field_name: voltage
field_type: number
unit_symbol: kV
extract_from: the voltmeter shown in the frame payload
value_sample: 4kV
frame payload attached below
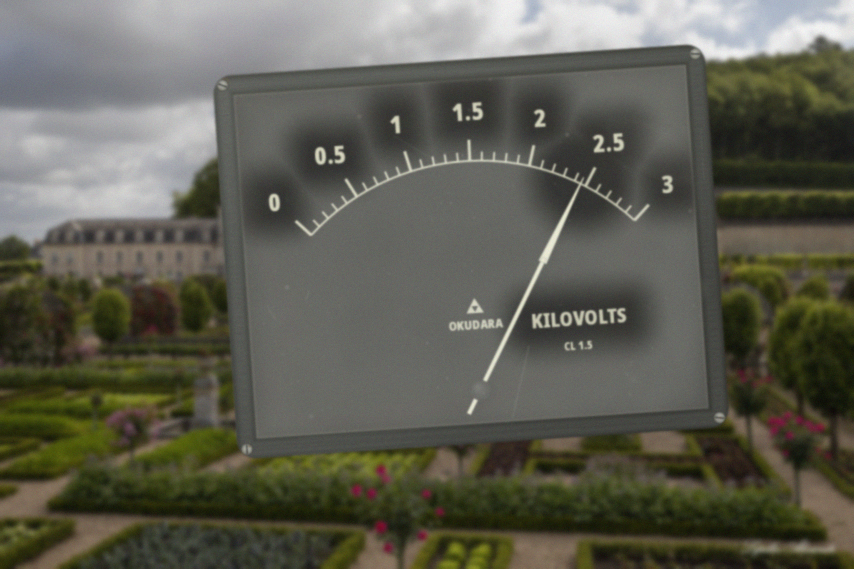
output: 2.45kV
